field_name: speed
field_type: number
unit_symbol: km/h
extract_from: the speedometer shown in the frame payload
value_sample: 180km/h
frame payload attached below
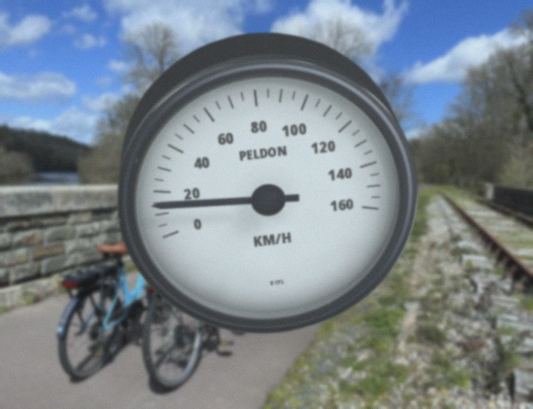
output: 15km/h
